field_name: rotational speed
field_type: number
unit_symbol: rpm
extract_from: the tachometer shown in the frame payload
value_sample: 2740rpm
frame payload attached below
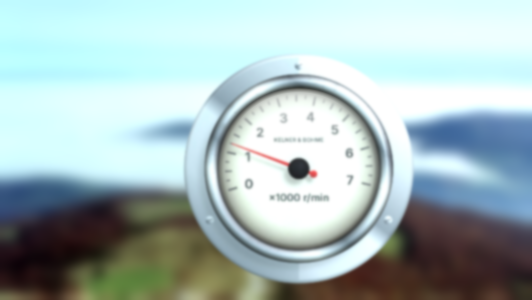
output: 1250rpm
